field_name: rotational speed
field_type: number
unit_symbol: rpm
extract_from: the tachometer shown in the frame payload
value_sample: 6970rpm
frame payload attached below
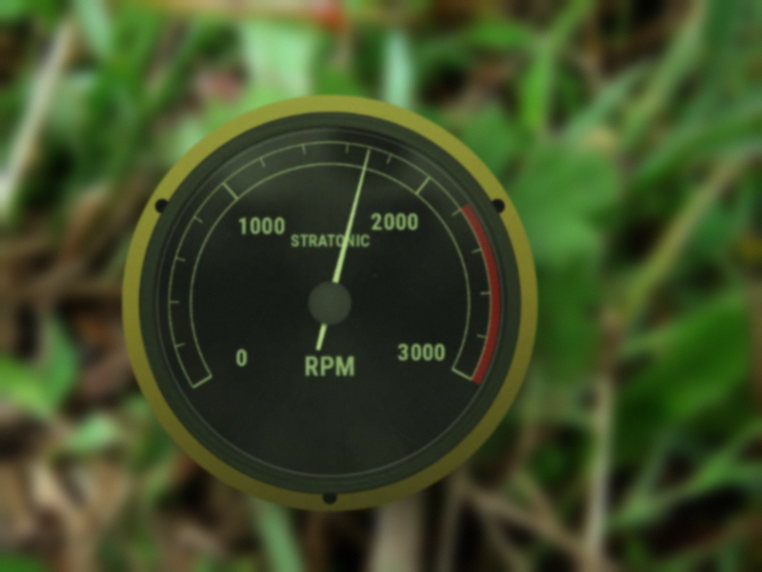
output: 1700rpm
